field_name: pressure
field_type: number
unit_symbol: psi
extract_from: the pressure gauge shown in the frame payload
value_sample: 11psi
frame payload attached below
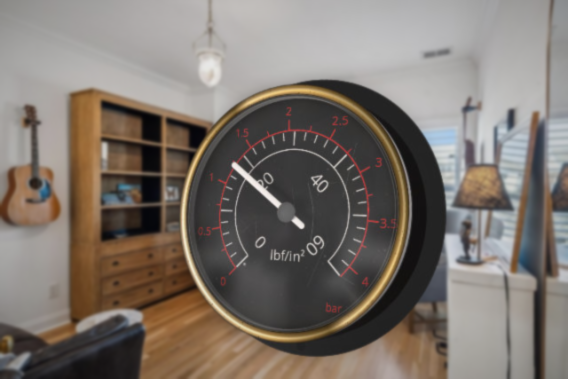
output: 18psi
